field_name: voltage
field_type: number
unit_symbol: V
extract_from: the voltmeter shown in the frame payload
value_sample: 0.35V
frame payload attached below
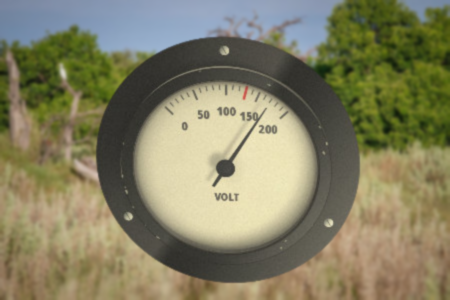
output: 170V
